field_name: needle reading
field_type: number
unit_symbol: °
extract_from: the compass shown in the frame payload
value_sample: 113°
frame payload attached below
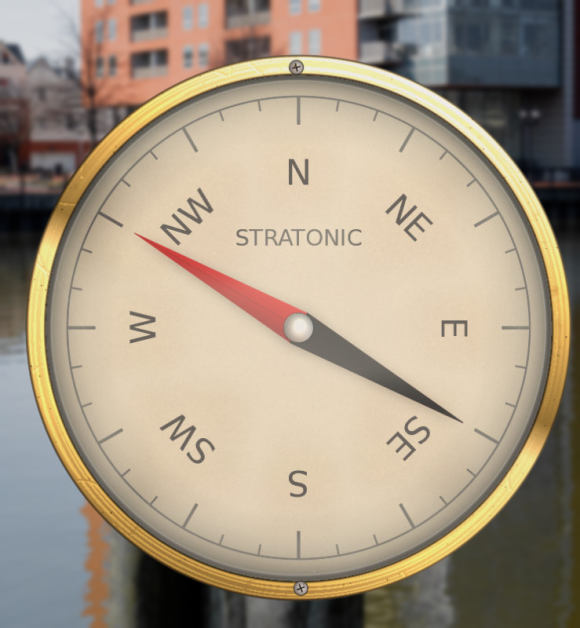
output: 300°
